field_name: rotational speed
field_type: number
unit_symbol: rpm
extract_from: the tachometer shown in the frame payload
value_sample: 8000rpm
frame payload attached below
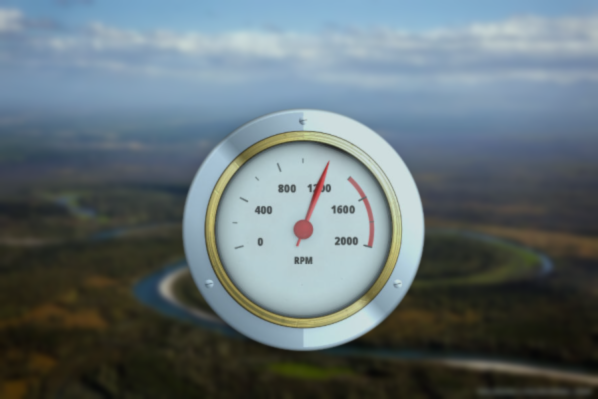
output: 1200rpm
